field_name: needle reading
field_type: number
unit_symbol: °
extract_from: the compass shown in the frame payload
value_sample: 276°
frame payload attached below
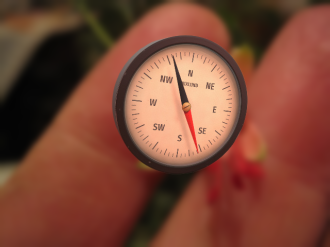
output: 155°
